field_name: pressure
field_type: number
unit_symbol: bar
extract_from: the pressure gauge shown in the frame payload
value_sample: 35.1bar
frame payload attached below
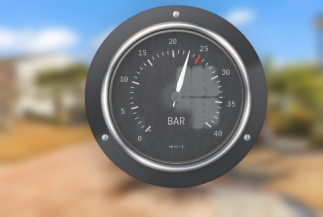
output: 23bar
